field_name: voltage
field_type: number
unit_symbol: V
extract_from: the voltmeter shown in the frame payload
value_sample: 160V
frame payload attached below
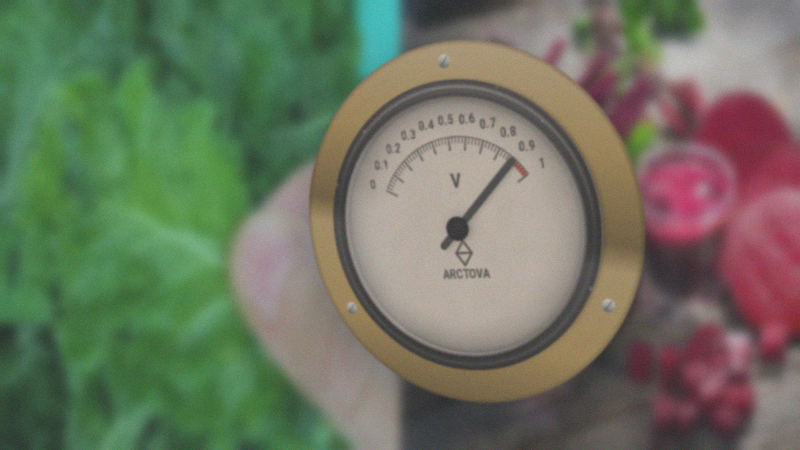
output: 0.9V
